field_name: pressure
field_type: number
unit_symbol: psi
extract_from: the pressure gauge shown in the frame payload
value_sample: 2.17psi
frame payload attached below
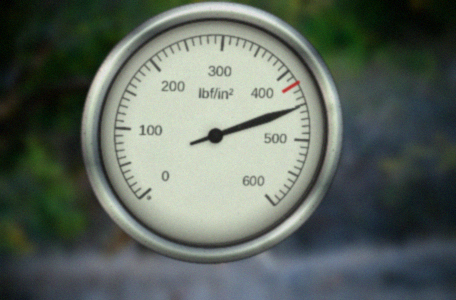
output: 450psi
